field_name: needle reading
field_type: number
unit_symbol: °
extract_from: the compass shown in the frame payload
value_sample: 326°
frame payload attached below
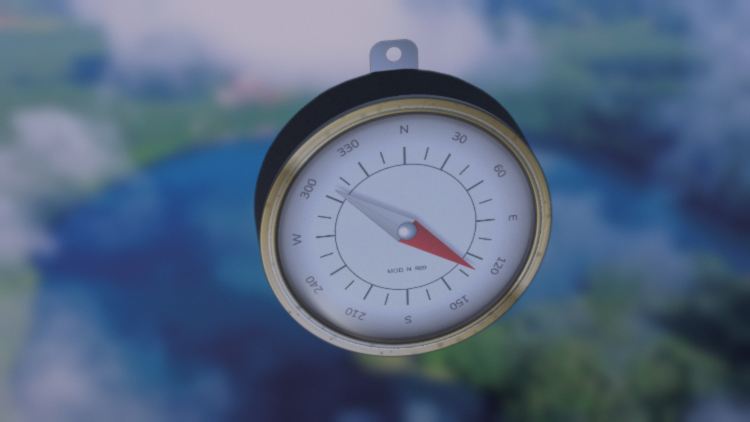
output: 127.5°
